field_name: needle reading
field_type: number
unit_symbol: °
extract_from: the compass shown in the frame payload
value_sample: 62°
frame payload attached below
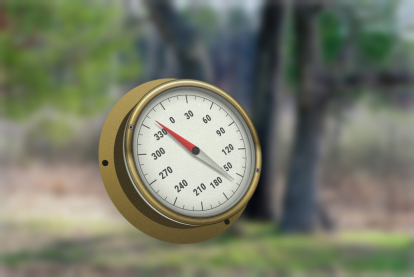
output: 340°
